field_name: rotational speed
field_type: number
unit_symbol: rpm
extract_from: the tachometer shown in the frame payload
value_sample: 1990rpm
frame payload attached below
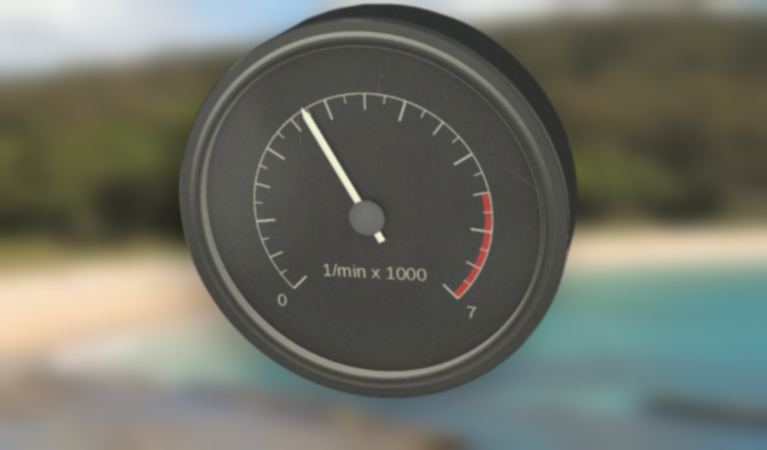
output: 2750rpm
